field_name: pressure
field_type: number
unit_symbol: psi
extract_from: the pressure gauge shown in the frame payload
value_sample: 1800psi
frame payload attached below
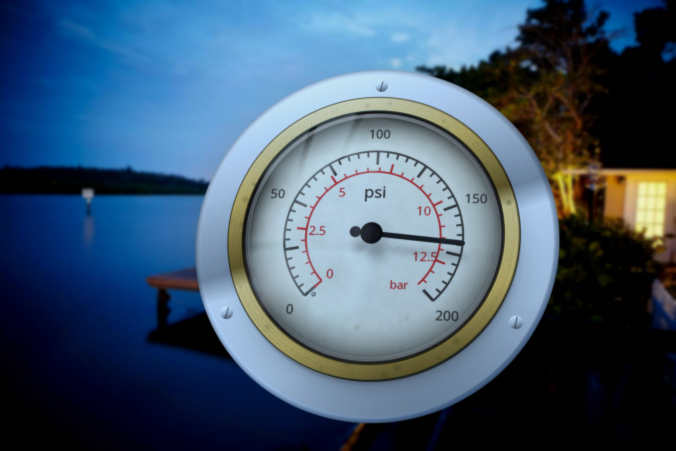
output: 170psi
